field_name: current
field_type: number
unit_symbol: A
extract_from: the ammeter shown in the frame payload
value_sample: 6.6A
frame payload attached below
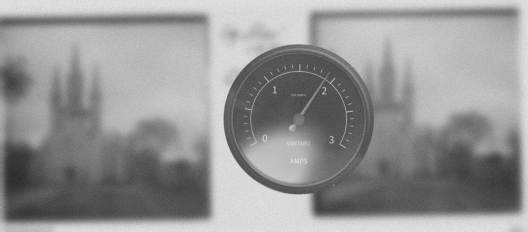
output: 1.9A
